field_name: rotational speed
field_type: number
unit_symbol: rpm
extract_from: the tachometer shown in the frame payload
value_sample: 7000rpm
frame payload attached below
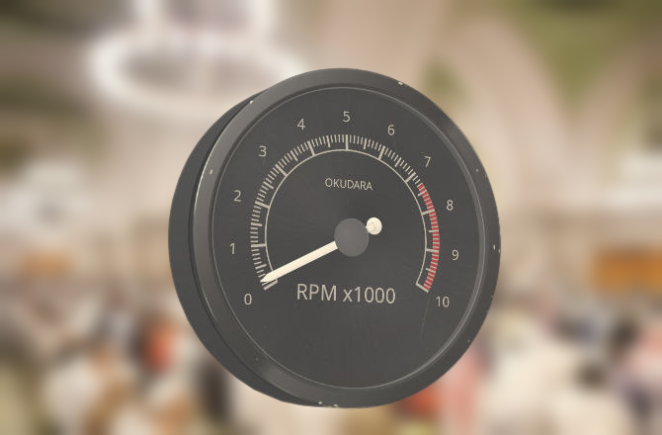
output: 200rpm
